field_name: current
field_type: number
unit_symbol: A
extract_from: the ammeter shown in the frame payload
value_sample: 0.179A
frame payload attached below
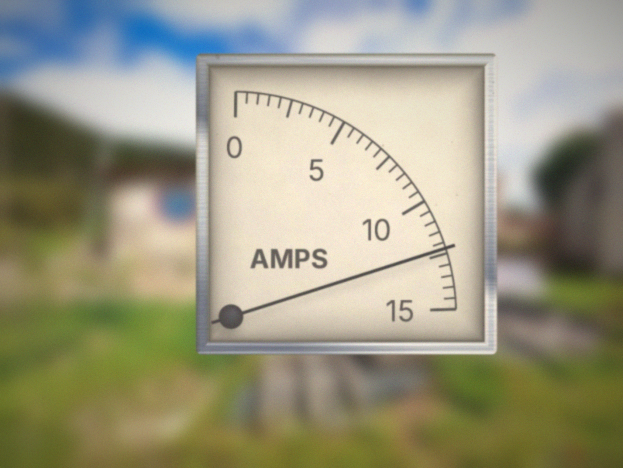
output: 12.25A
